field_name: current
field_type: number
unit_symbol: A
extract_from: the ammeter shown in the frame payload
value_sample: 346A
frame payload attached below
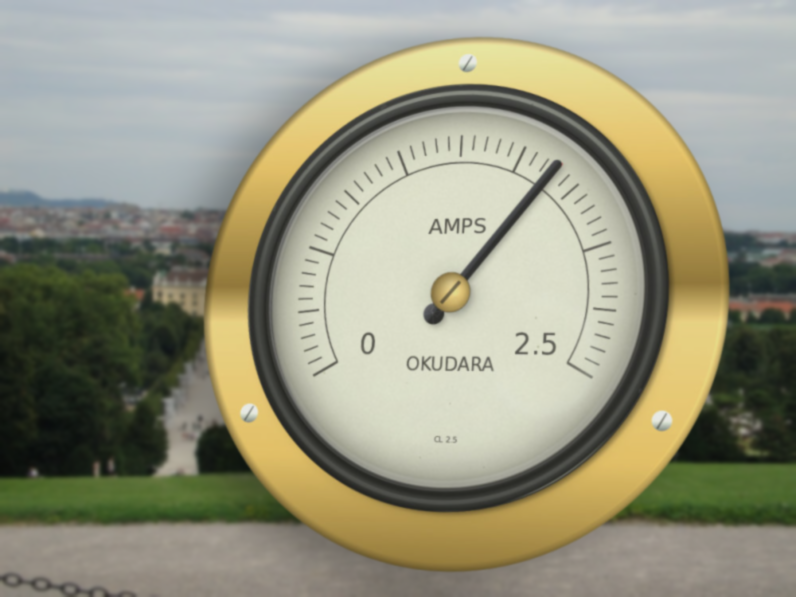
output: 1.65A
